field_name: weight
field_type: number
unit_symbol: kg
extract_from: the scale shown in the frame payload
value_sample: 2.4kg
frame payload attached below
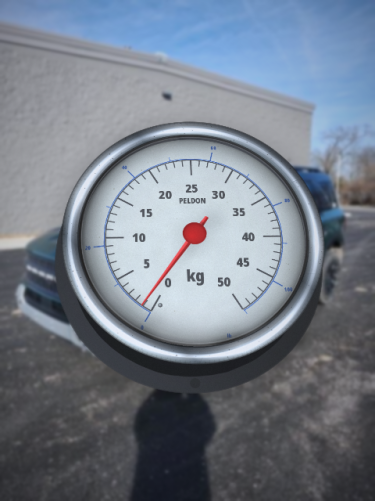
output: 1kg
